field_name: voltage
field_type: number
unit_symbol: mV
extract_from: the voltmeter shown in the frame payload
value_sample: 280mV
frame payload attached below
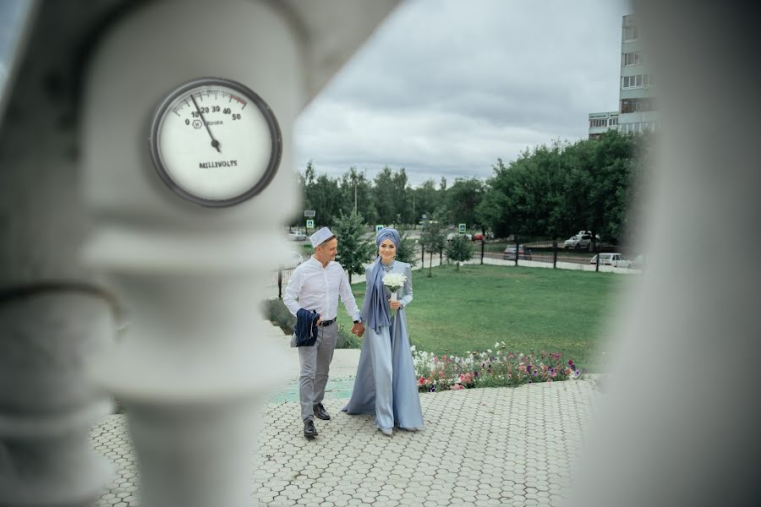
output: 15mV
